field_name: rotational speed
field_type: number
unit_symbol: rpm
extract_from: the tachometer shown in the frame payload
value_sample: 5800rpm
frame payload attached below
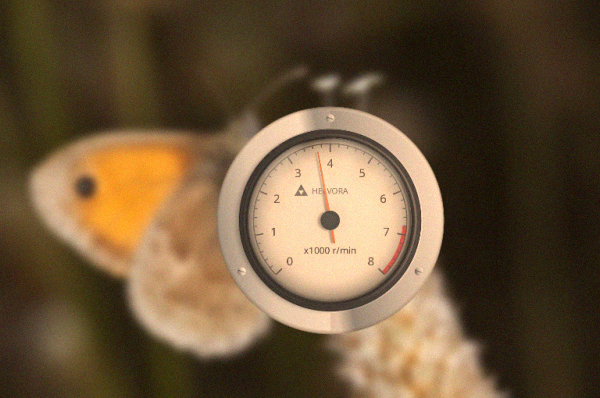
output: 3700rpm
